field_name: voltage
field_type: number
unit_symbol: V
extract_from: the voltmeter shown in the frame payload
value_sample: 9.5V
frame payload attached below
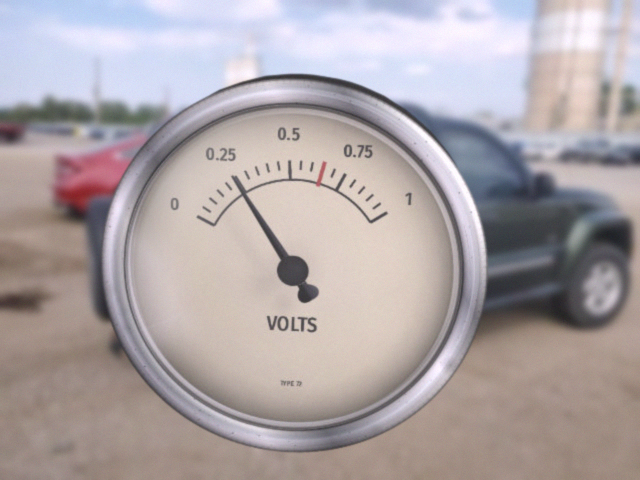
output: 0.25V
